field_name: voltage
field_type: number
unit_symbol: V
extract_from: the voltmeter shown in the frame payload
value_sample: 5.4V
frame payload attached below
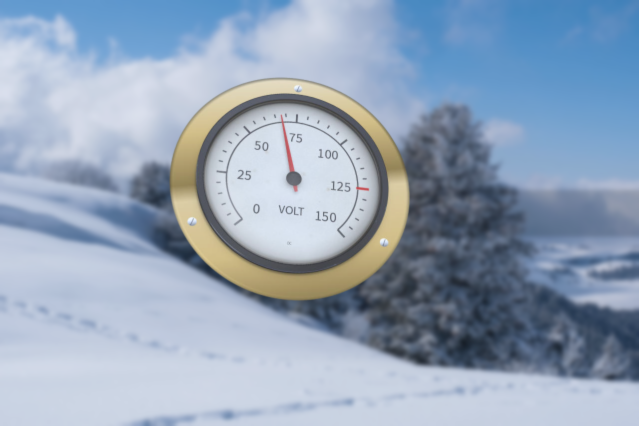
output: 67.5V
